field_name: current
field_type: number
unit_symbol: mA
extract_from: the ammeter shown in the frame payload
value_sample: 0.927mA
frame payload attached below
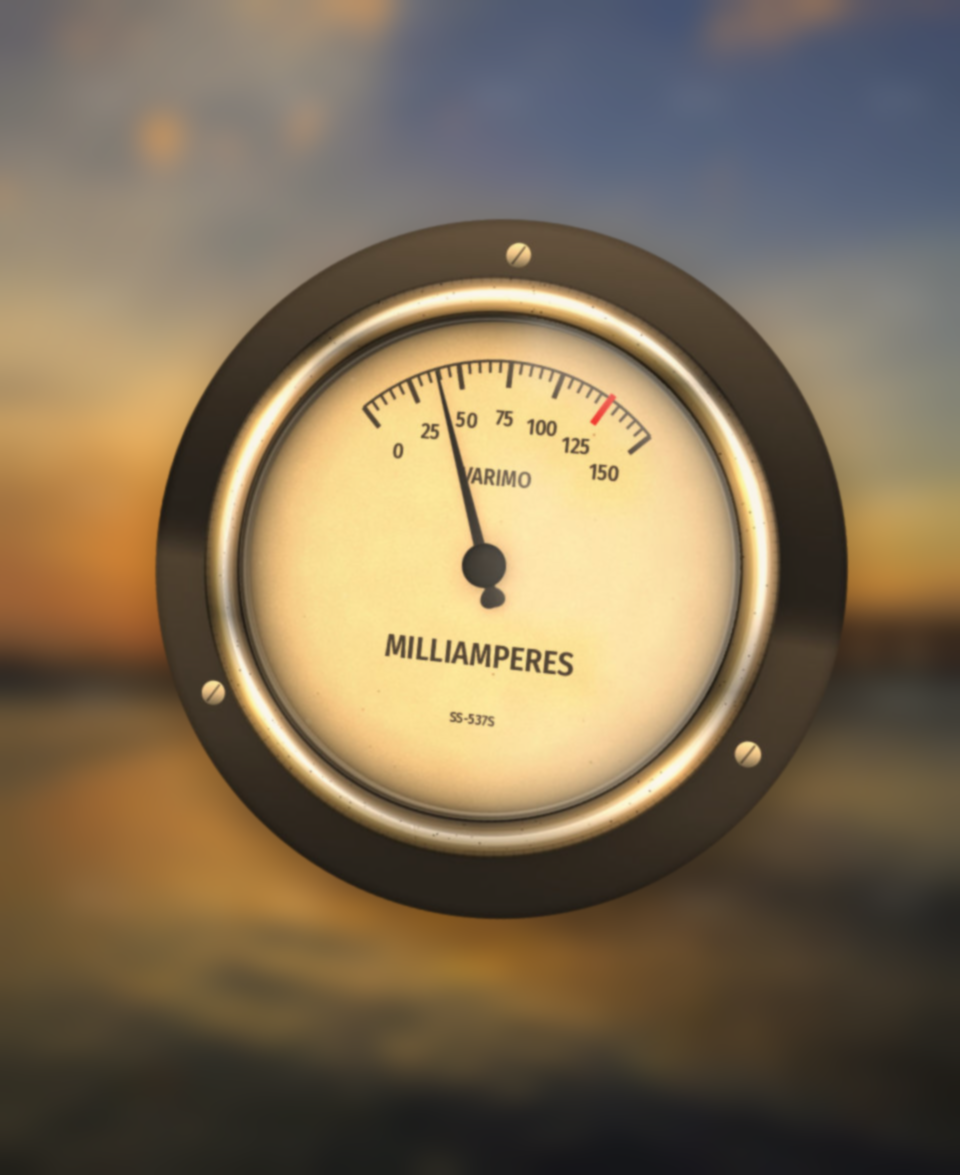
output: 40mA
